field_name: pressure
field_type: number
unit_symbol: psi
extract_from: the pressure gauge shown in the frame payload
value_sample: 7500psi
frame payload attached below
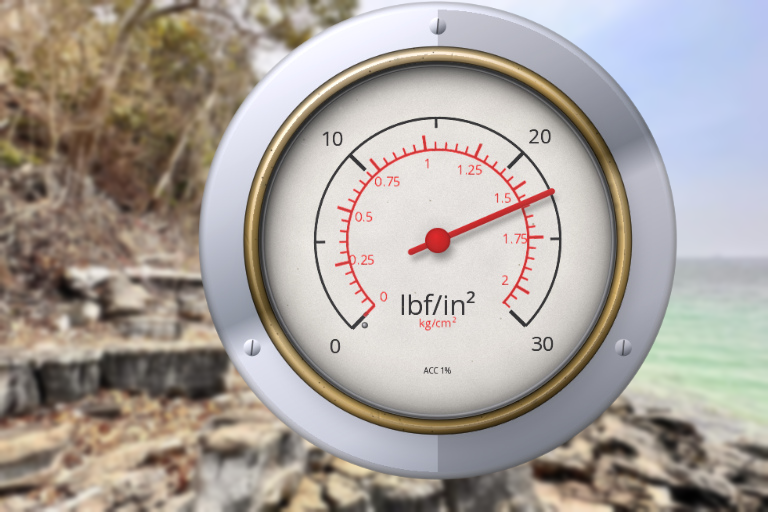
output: 22.5psi
